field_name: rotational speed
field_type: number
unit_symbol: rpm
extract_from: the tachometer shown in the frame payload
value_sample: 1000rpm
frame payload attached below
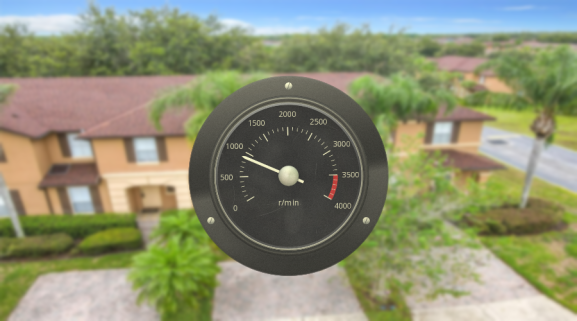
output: 900rpm
